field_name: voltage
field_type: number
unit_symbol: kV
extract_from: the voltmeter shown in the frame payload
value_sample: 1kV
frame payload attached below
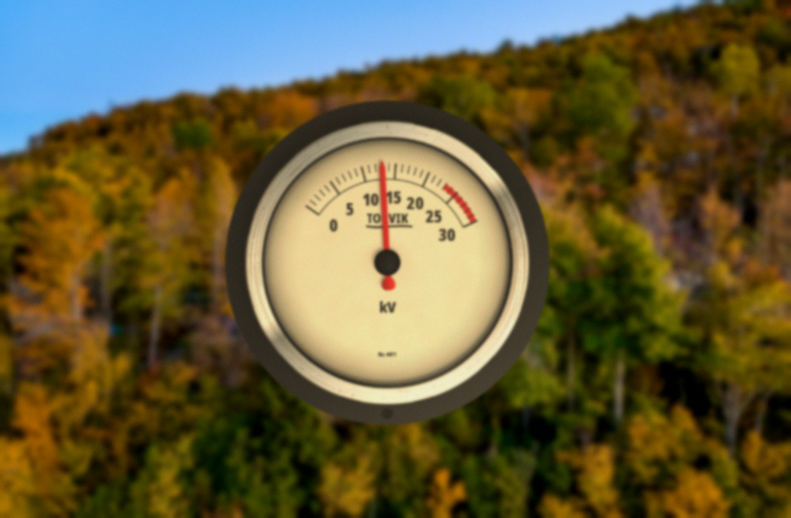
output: 13kV
